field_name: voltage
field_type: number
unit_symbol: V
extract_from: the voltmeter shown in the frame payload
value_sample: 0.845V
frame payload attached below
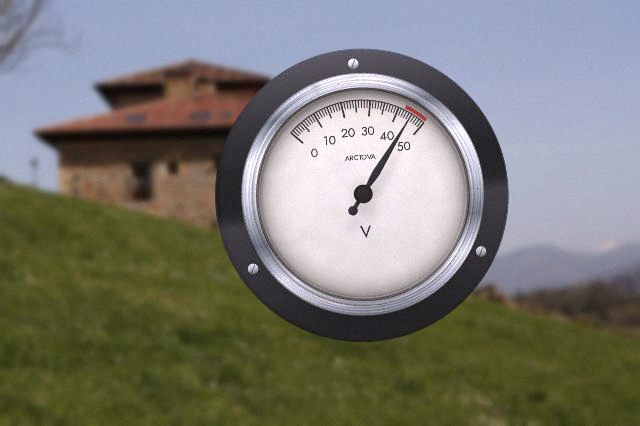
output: 45V
